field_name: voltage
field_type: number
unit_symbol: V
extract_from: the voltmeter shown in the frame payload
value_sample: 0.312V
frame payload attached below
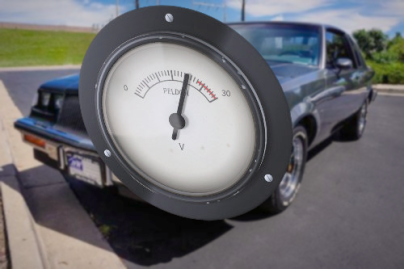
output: 20V
